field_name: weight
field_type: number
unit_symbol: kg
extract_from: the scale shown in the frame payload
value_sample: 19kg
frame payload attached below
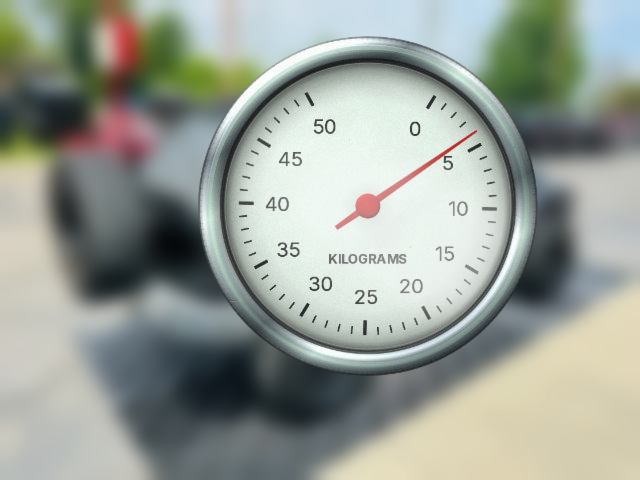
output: 4kg
